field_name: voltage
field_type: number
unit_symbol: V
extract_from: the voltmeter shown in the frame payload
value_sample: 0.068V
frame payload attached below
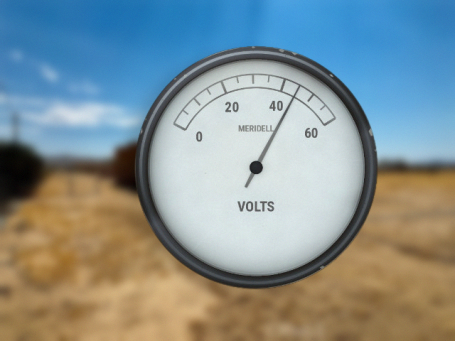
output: 45V
